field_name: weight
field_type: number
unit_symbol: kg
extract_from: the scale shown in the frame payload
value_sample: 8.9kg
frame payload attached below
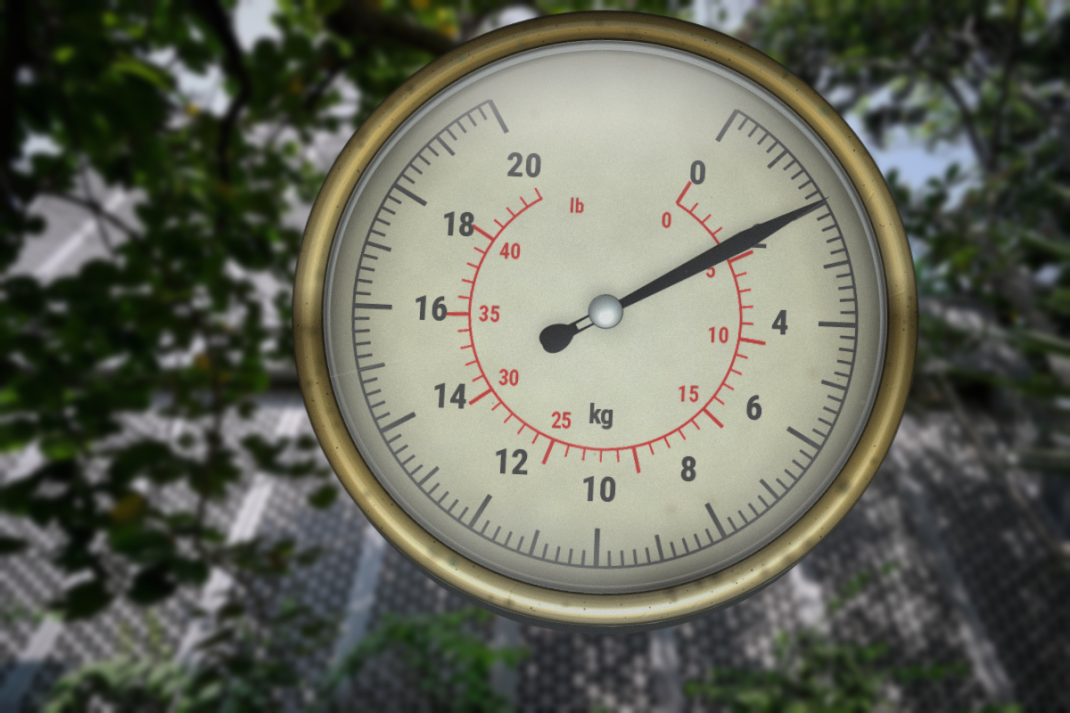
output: 2kg
